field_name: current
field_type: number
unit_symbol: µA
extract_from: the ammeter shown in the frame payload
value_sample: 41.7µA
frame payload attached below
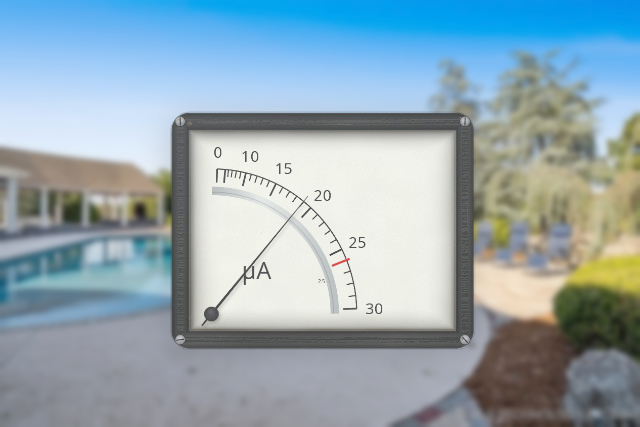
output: 19µA
